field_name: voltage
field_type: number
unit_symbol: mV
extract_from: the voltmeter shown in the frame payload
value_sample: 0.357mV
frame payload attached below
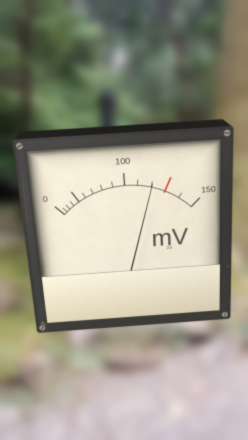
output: 120mV
